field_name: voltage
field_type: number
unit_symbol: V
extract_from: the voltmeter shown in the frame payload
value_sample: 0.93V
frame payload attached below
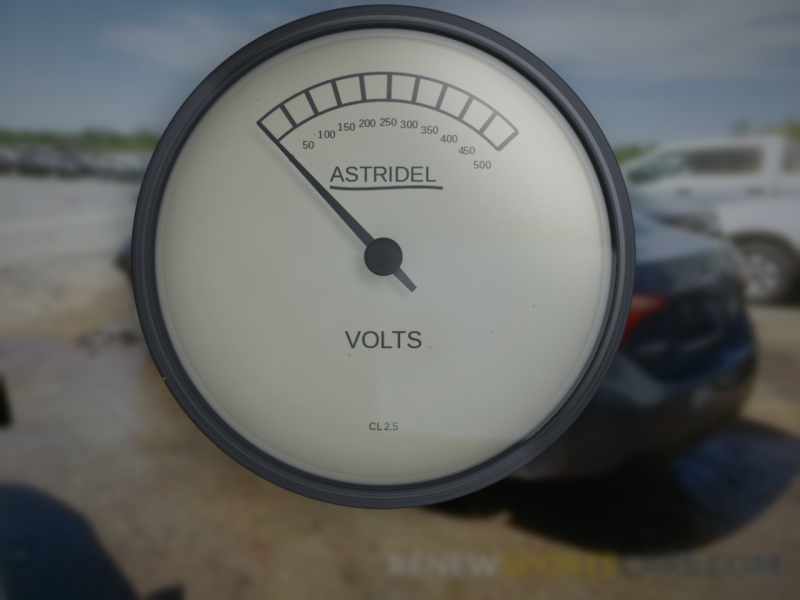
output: 0V
